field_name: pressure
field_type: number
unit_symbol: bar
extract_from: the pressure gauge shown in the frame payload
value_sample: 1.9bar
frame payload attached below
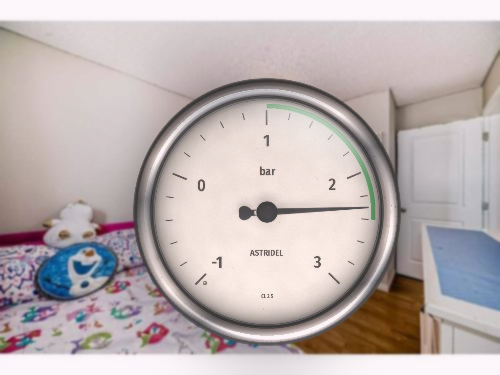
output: 2.3bar
